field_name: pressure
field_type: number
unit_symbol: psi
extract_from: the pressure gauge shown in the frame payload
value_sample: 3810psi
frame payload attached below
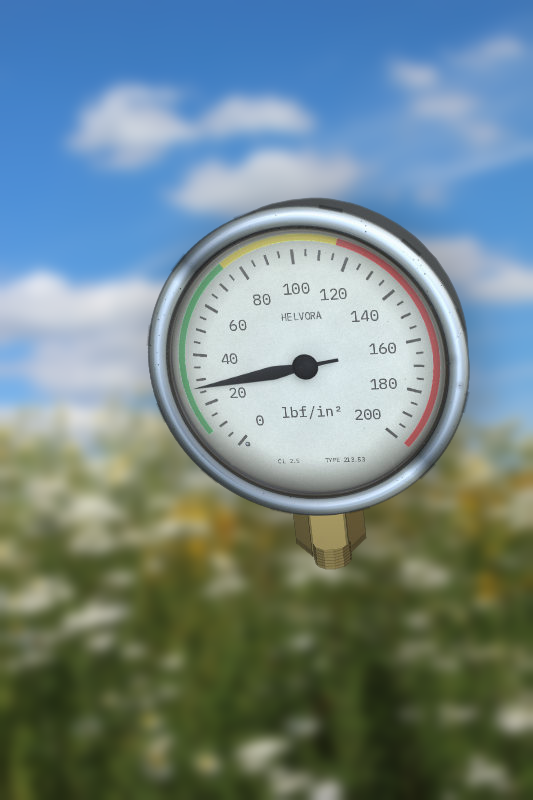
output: 27.5psi
